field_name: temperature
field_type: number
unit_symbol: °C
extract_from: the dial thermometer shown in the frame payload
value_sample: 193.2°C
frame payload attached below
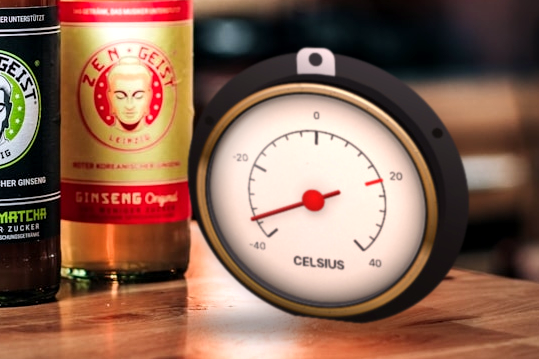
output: -34°C
